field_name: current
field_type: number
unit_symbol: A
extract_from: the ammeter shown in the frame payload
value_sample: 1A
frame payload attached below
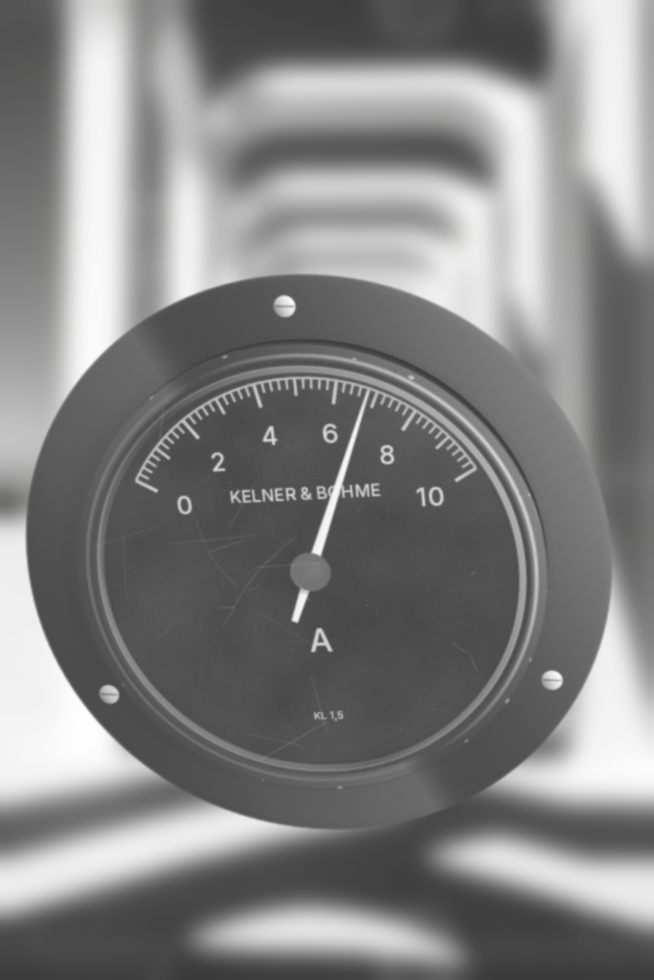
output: 6.8A
